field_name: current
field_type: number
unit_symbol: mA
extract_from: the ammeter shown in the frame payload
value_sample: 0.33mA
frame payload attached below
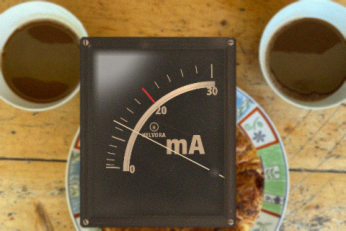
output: 13mA
